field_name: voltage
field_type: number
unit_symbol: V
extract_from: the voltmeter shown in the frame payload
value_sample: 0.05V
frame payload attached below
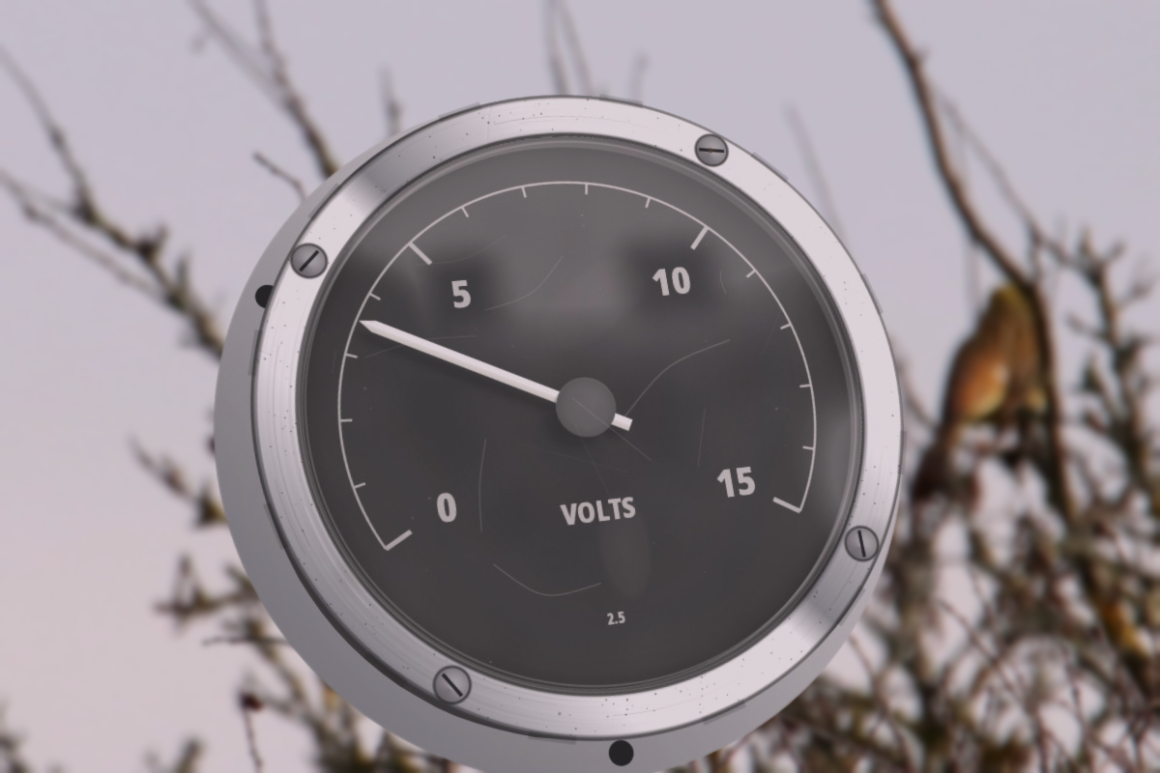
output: 3.5V
